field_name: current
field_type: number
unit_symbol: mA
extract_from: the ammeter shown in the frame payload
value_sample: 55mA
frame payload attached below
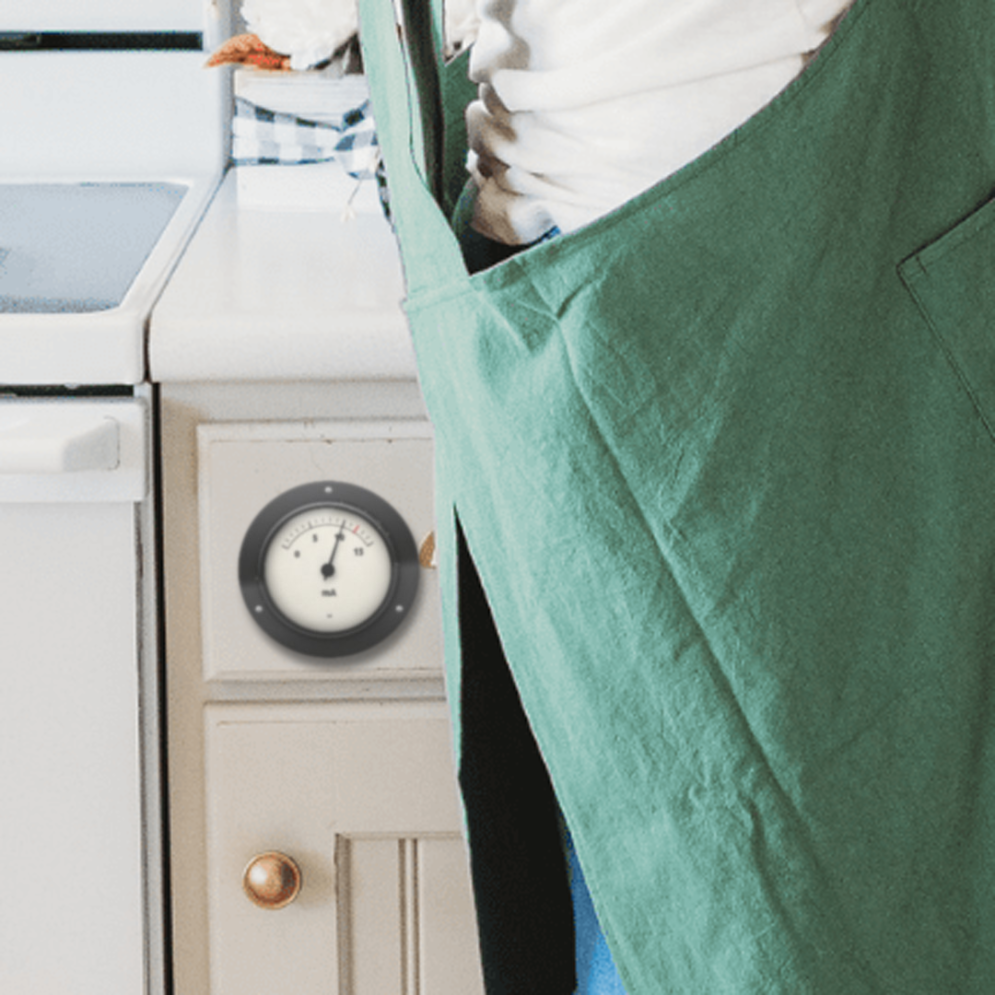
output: 10mA
